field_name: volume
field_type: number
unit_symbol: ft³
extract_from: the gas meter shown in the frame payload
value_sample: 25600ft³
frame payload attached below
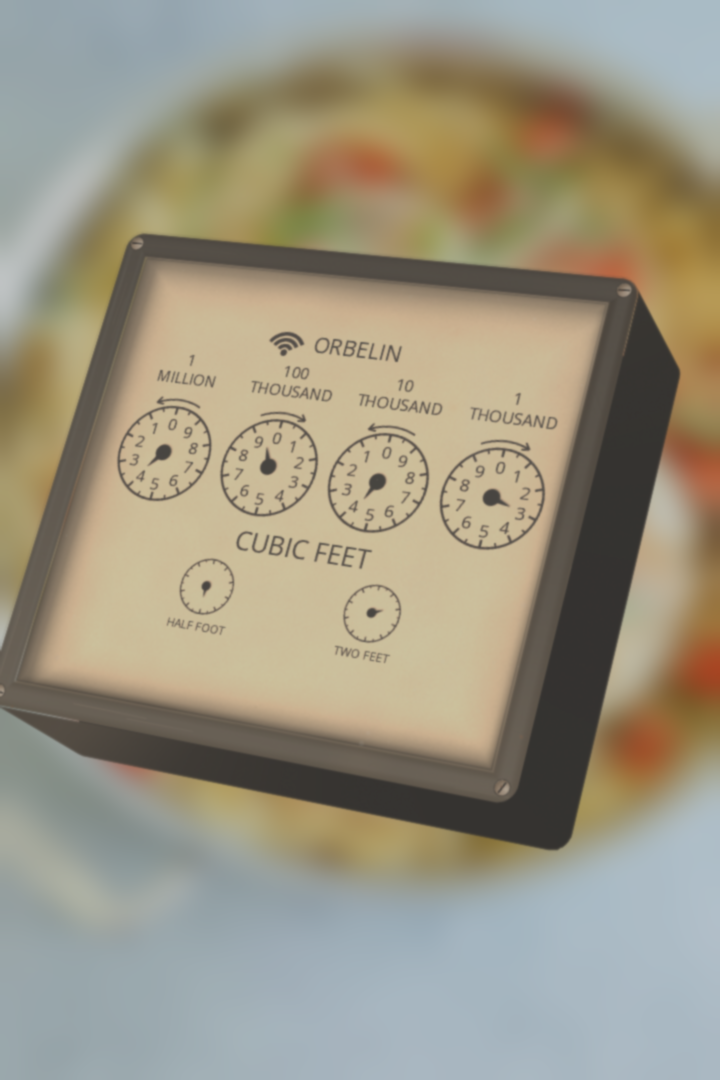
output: 394300ft³
